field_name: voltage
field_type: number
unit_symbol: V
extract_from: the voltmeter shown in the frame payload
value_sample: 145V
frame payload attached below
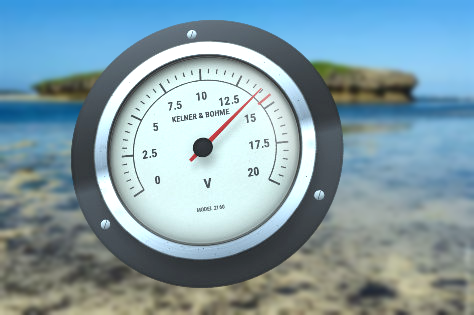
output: 14V
